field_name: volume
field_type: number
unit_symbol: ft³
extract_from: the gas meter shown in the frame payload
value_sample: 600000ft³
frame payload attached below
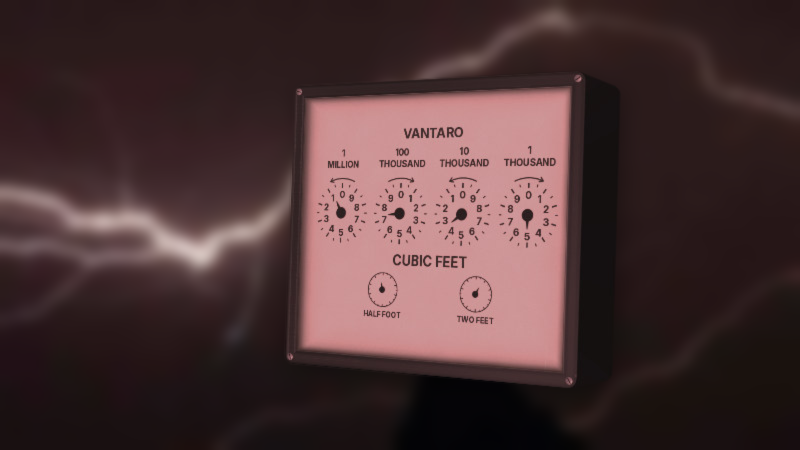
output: 73500ft³
